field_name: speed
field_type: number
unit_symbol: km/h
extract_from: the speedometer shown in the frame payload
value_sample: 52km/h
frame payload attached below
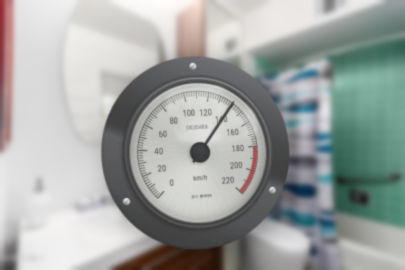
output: 140km/h
